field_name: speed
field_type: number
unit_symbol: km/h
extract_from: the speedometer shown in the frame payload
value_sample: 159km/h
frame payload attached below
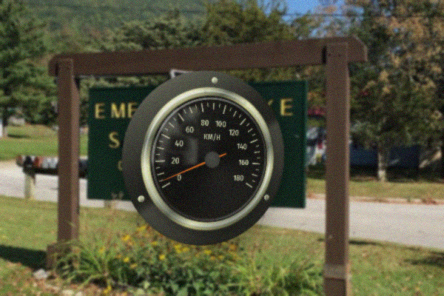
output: 5km/h
